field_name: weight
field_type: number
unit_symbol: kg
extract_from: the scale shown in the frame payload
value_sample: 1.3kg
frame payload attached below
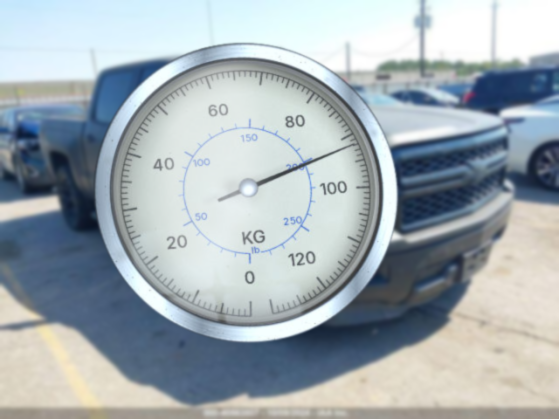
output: 92kg
